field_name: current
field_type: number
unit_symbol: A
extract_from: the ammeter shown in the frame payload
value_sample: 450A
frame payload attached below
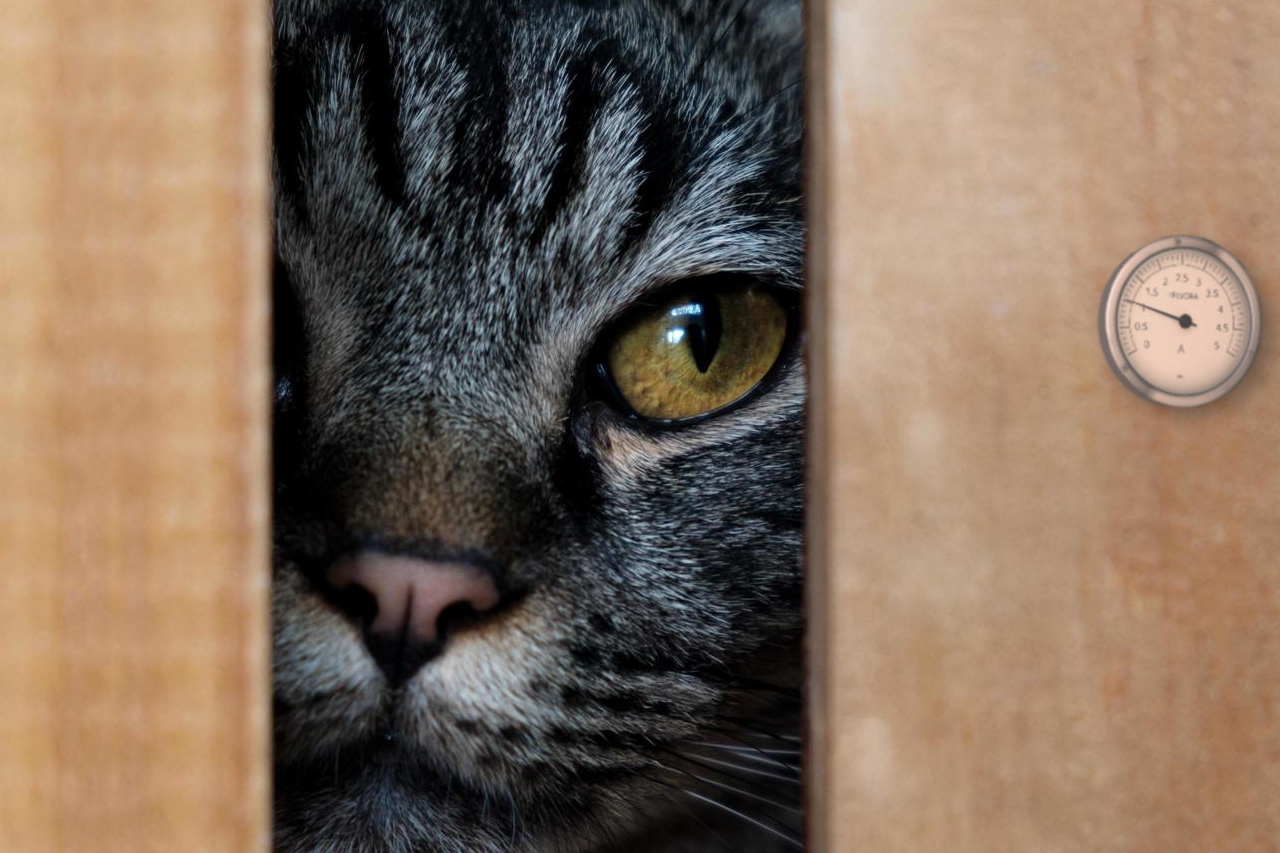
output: 1A
